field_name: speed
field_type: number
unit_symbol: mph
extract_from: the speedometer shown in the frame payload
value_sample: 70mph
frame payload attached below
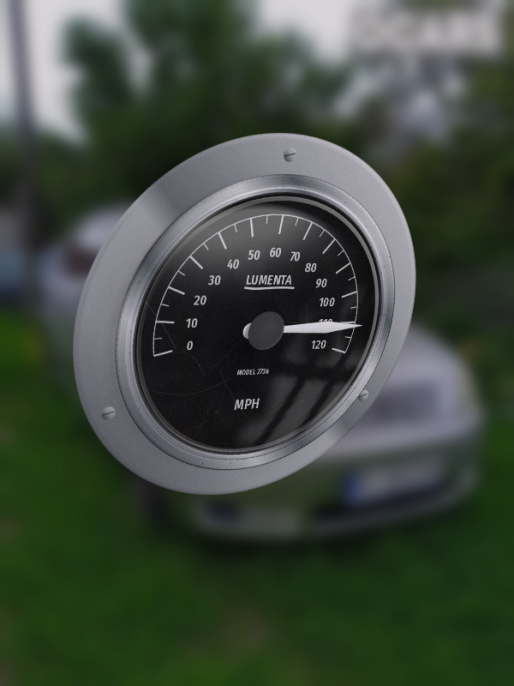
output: 110mph
